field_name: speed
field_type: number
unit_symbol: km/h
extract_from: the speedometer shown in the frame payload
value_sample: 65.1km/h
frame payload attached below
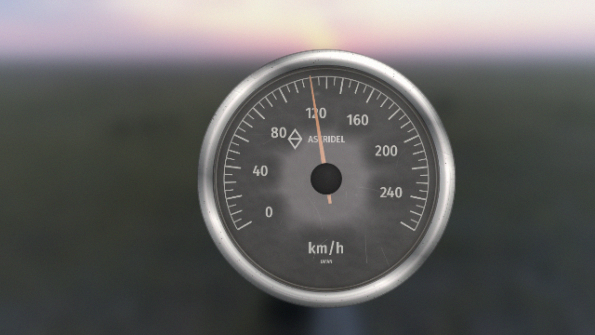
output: 120km/h
